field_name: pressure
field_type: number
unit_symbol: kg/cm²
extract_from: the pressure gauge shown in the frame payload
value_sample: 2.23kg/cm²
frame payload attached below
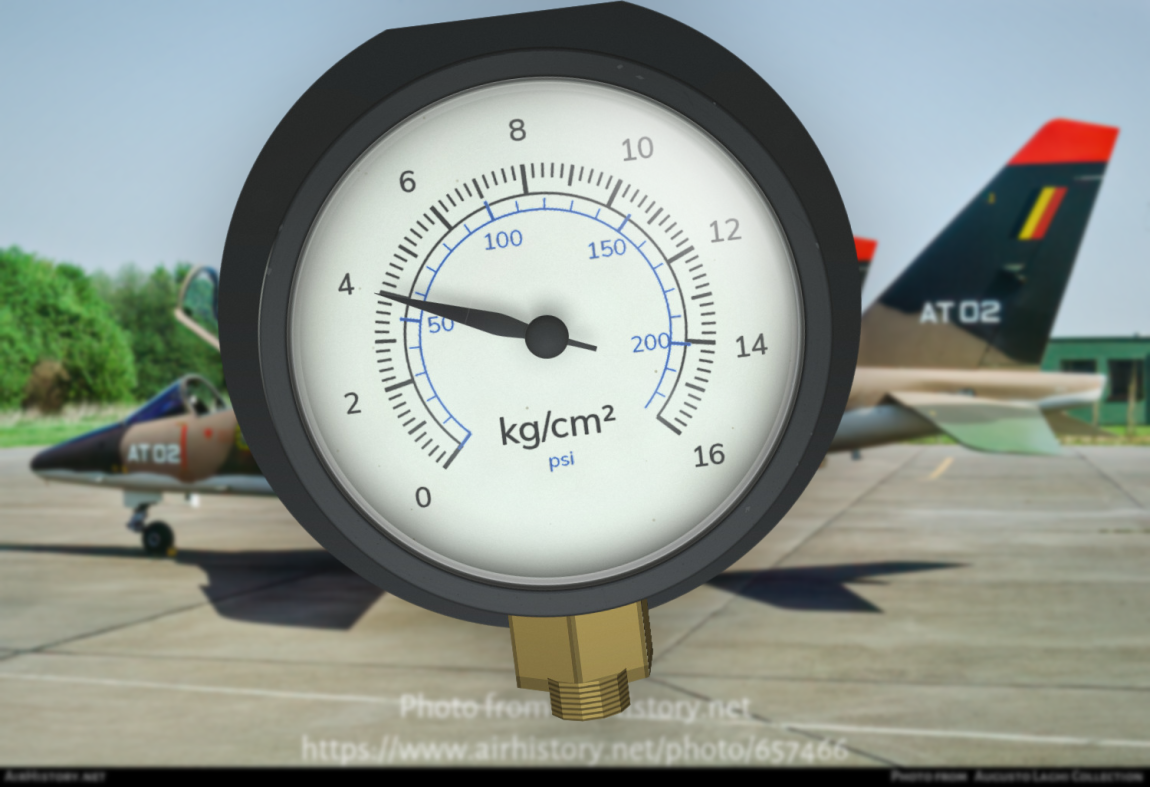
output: 4kg/cm²
